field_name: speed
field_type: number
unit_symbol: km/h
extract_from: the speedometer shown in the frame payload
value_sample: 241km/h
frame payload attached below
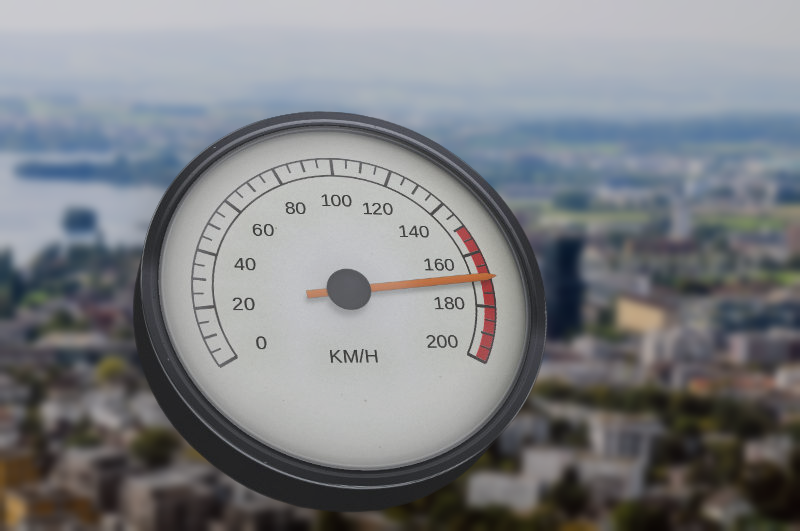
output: 170km/h
